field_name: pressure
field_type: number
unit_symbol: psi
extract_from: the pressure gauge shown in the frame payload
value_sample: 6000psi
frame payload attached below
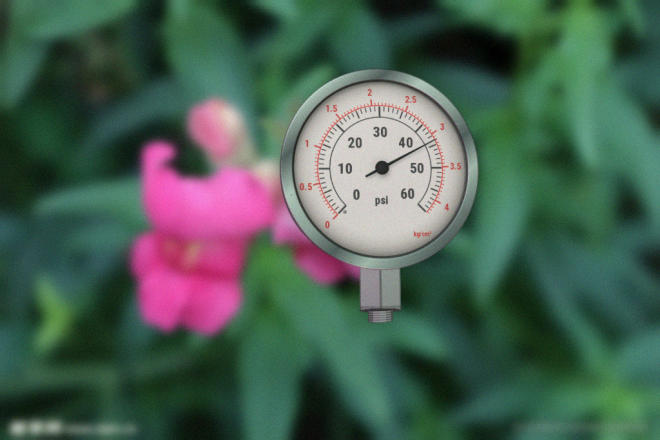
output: 44psi
